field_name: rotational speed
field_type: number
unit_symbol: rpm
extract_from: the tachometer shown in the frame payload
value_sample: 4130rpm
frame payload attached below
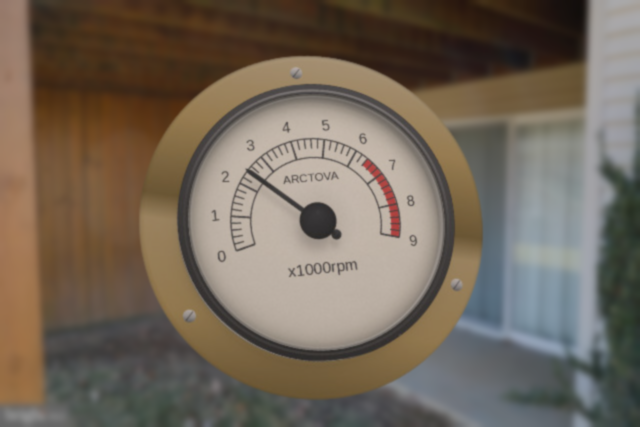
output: 2400rpm
